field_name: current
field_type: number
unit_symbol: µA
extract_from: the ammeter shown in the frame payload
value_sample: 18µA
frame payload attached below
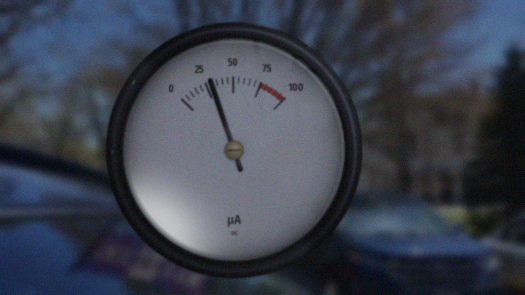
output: 30µA
